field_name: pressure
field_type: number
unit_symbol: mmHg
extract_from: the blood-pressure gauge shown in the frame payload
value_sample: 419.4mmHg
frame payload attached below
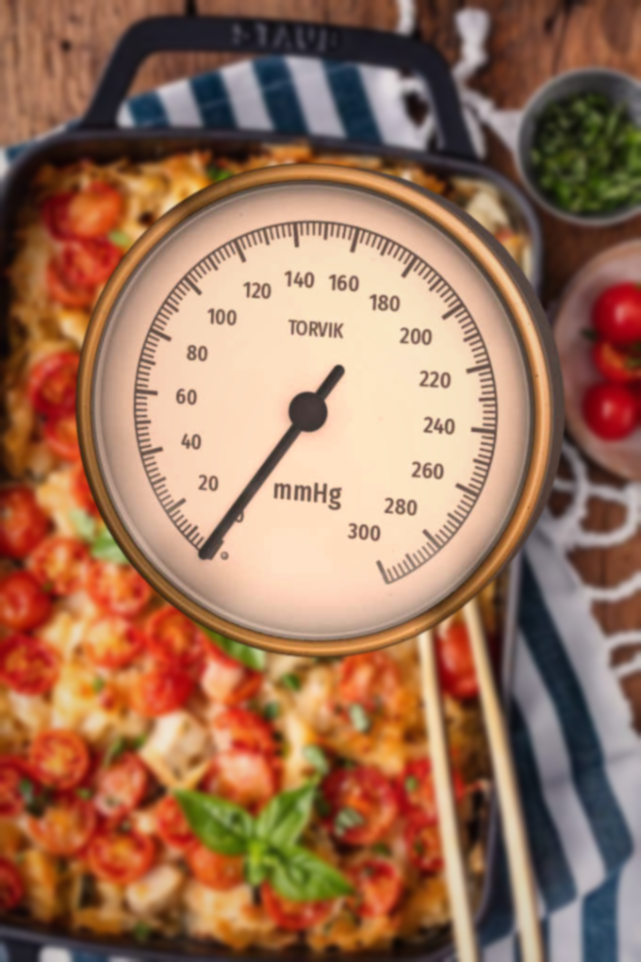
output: 2mmHg
